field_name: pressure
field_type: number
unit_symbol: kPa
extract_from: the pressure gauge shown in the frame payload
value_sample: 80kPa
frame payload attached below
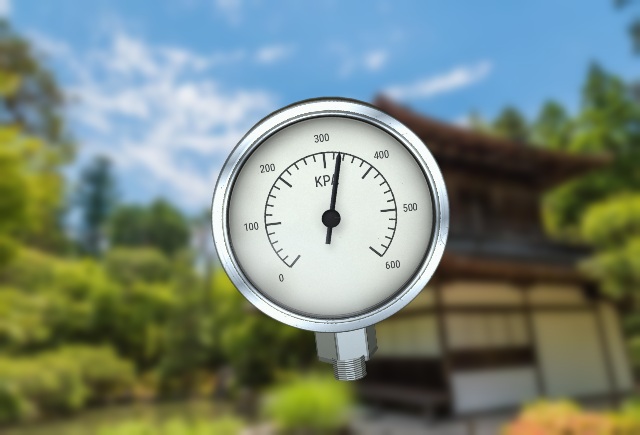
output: 330kPa
